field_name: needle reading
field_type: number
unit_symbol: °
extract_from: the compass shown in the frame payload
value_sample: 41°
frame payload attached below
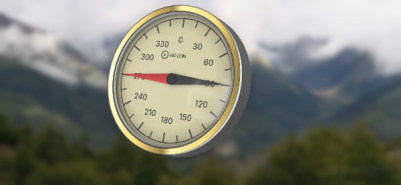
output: 270°
